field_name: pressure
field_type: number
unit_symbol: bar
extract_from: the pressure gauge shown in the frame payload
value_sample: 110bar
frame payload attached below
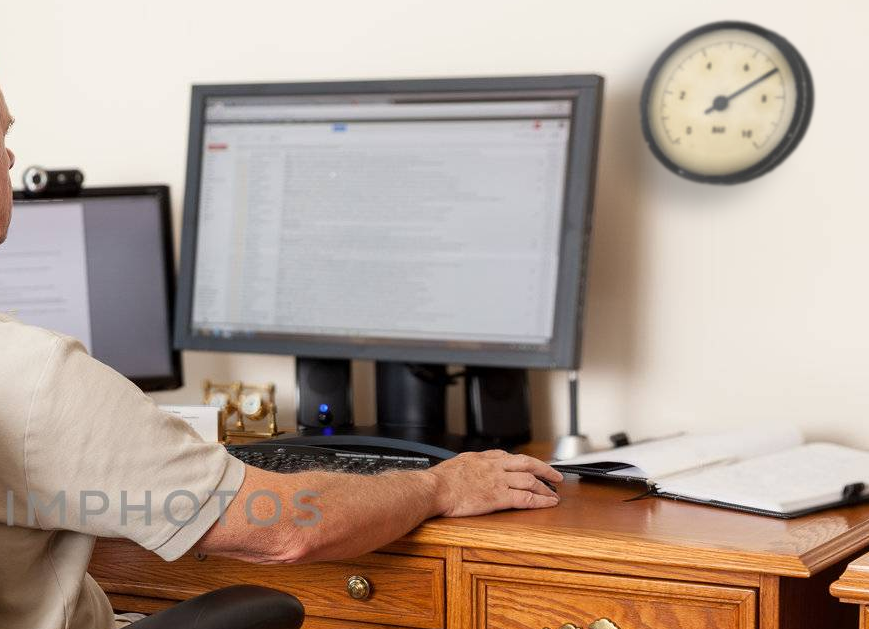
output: 7bar
